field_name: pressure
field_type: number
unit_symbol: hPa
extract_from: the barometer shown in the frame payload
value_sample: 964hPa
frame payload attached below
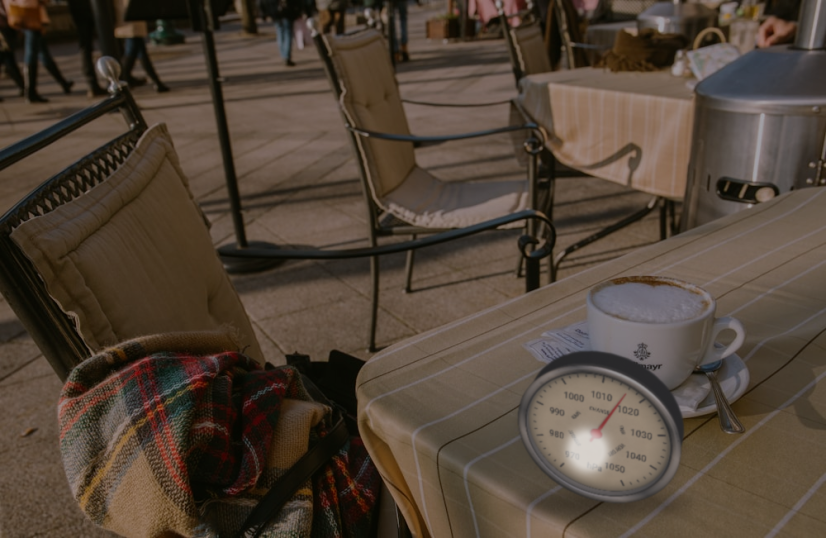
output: 1016hPa
